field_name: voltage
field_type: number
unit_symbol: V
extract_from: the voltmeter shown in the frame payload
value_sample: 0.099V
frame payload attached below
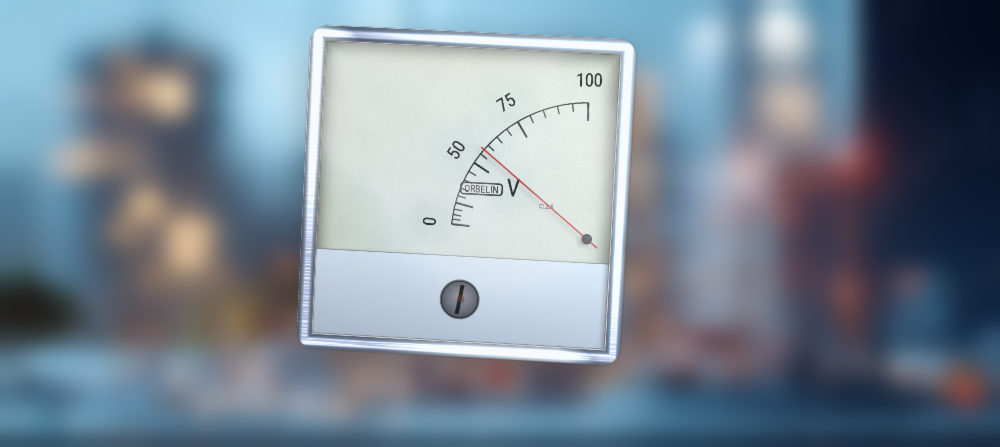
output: 57.5V
